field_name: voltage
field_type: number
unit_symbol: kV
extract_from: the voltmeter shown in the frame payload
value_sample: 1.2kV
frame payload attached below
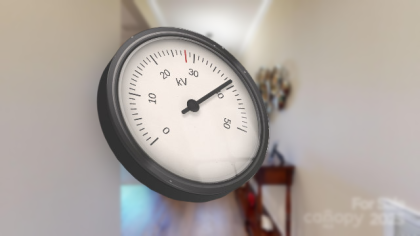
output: 39kV
